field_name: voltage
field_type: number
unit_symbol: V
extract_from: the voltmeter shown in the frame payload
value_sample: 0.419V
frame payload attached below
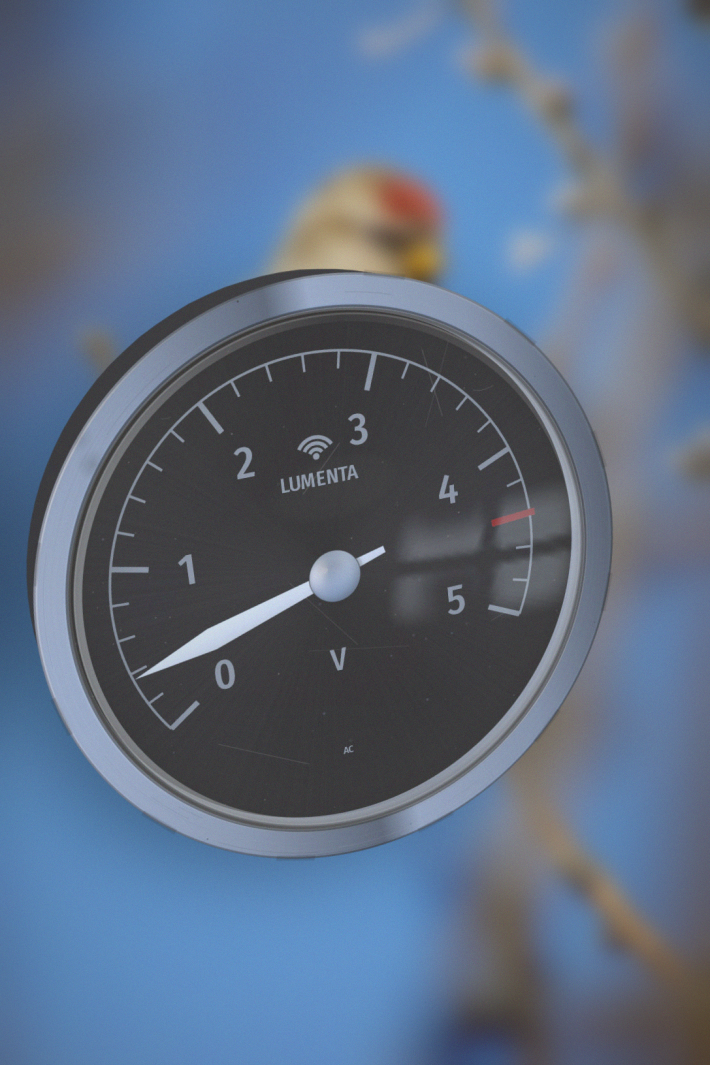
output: 0.4V
